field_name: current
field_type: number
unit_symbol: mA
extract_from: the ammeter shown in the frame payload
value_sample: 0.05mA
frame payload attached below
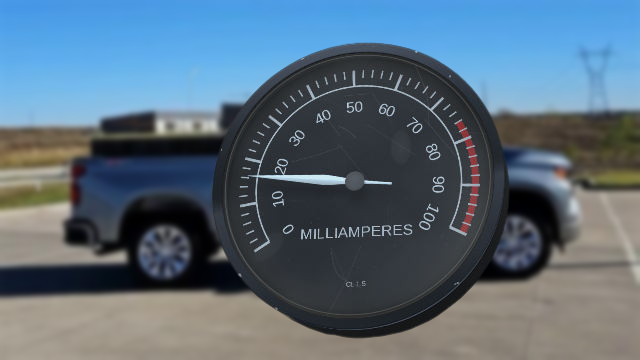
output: 16mA
